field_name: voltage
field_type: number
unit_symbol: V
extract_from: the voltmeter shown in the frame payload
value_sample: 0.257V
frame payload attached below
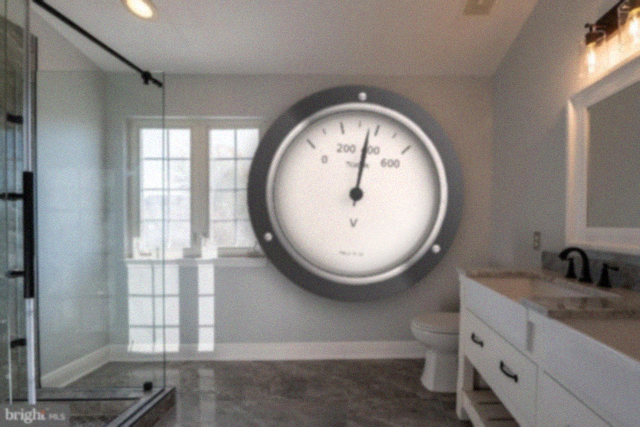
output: 350V
